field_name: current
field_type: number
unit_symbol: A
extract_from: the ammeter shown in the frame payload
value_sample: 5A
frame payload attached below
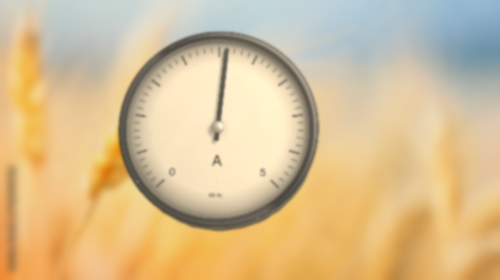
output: 2.6A
